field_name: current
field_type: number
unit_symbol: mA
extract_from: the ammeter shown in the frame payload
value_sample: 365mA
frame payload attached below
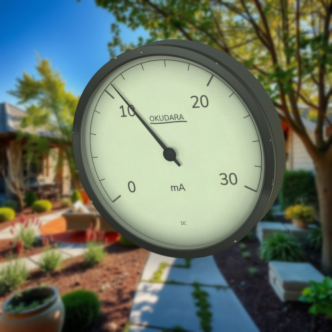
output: 11mA
